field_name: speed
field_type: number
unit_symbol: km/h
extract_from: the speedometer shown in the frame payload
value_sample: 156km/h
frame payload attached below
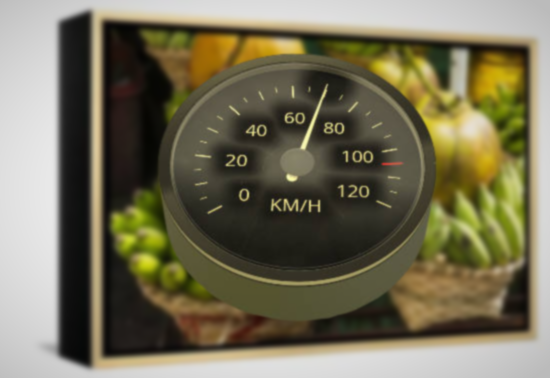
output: 70km/h
